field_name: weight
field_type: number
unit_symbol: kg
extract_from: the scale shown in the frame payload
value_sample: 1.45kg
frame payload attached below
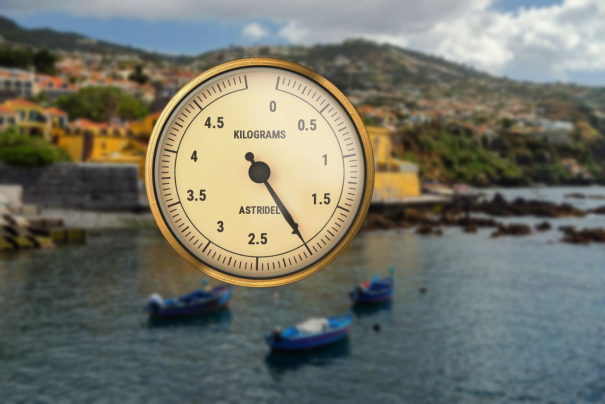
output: 2kg
